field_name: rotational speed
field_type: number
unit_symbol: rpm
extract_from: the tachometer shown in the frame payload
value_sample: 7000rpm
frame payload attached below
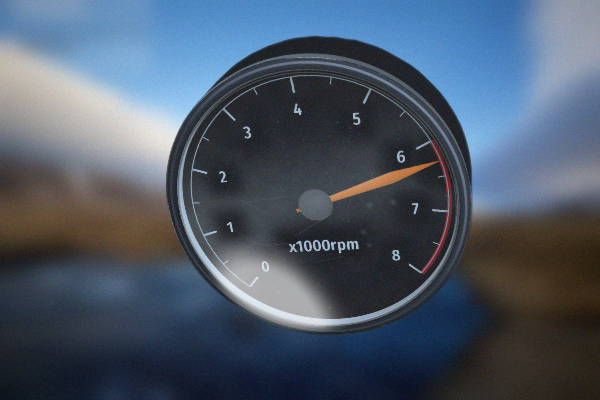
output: 6250rpm
